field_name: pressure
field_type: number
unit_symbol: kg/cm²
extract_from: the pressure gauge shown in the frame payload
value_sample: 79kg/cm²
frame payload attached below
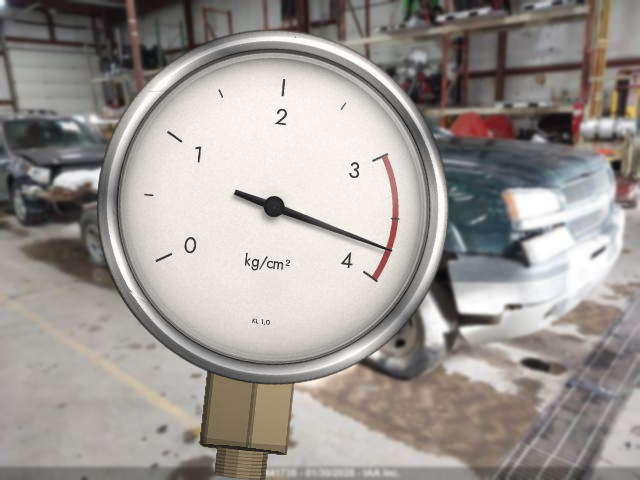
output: 3.75kg/cm²
